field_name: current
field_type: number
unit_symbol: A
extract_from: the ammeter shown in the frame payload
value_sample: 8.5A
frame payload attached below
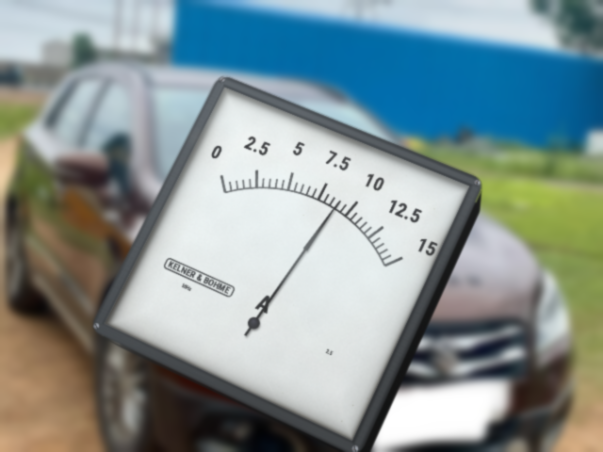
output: 9A
